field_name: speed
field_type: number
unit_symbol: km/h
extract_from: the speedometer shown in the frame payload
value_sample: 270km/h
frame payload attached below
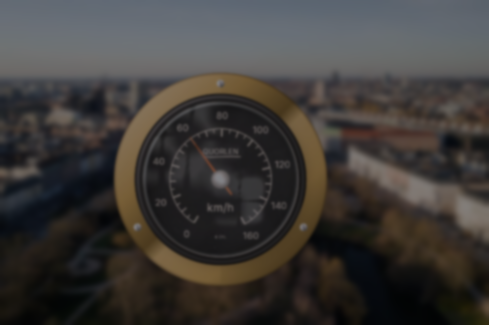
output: 60km/h
